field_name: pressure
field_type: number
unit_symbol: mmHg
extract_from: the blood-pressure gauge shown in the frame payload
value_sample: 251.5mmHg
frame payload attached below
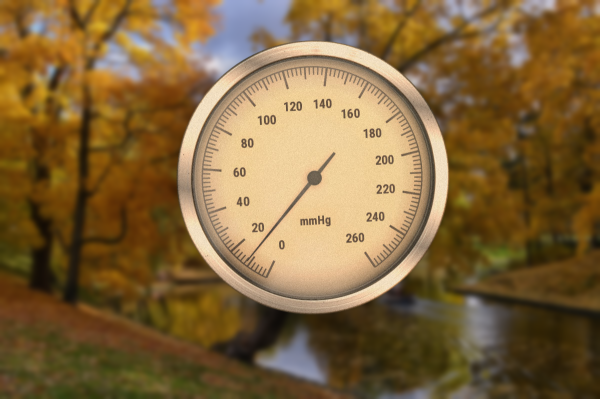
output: 12mmHg
